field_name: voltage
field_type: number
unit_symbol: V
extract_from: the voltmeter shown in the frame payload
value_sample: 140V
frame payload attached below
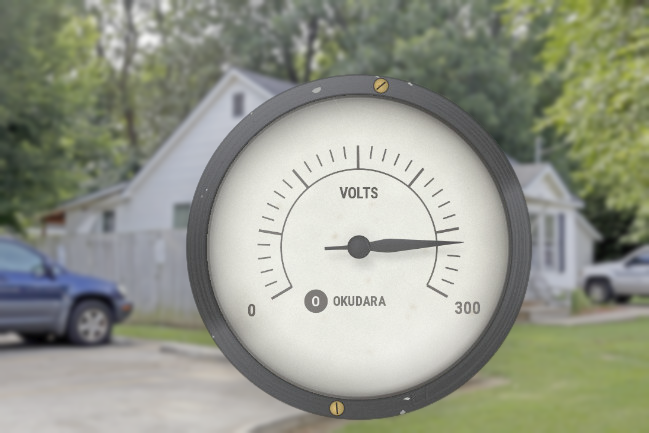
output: 260V
